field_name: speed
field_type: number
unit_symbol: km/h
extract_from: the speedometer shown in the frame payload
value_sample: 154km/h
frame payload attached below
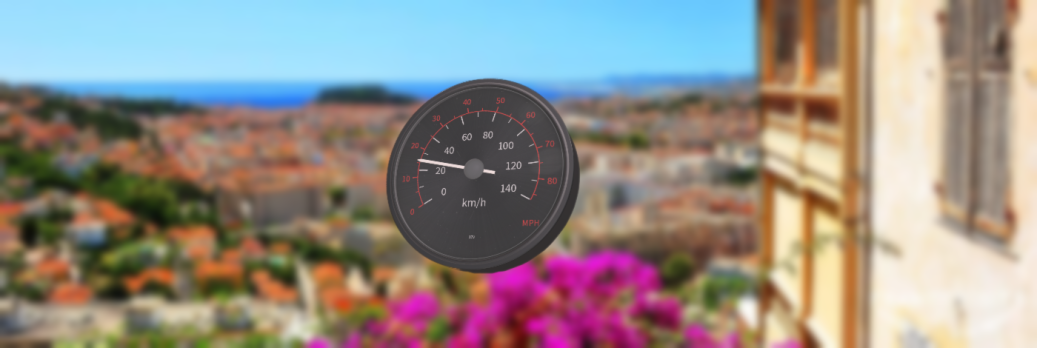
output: 25km/h
